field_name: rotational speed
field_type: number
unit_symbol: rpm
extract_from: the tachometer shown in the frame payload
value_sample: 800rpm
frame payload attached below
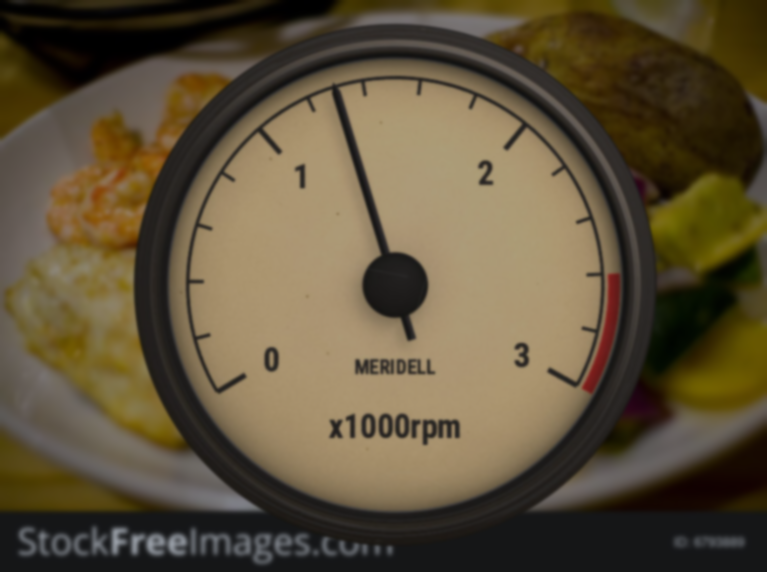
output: 1300rpm
